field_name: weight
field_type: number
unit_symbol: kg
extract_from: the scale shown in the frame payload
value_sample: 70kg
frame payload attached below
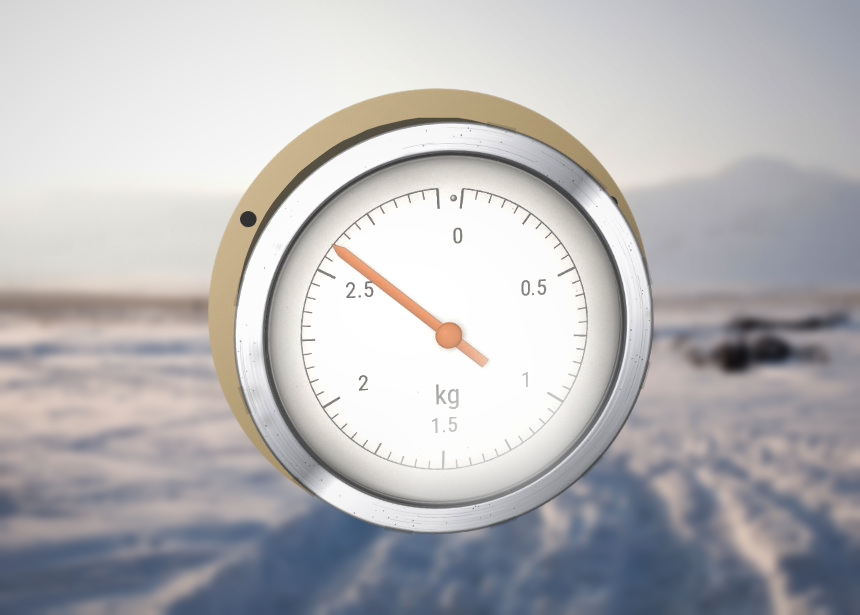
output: 2.6kg
